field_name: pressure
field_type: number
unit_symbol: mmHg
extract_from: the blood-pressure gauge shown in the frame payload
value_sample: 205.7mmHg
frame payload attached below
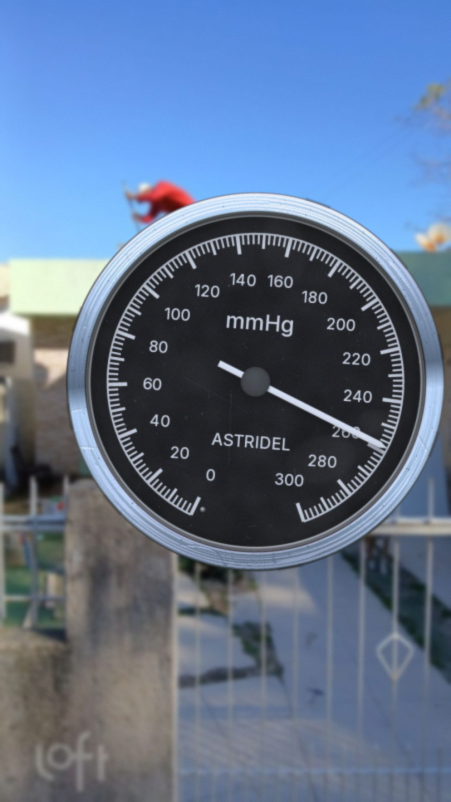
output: 258mmHg
